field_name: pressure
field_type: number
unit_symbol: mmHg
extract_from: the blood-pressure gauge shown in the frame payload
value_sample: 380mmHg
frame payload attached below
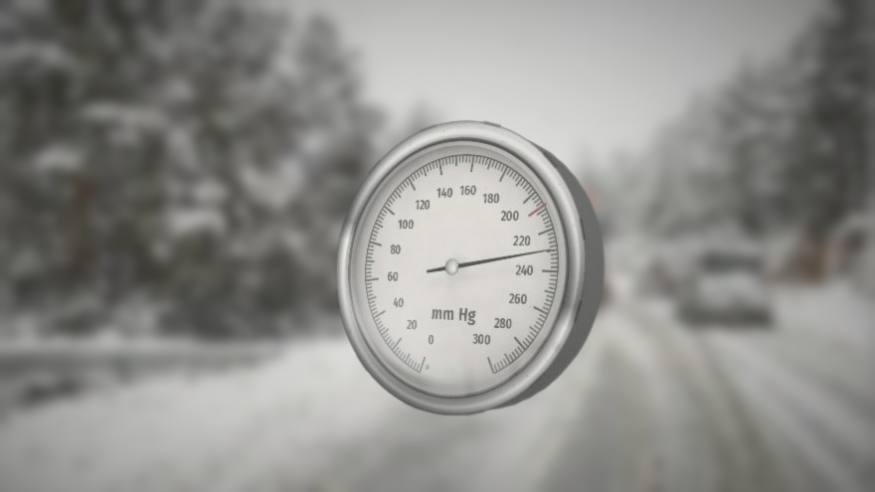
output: 230mmHg
